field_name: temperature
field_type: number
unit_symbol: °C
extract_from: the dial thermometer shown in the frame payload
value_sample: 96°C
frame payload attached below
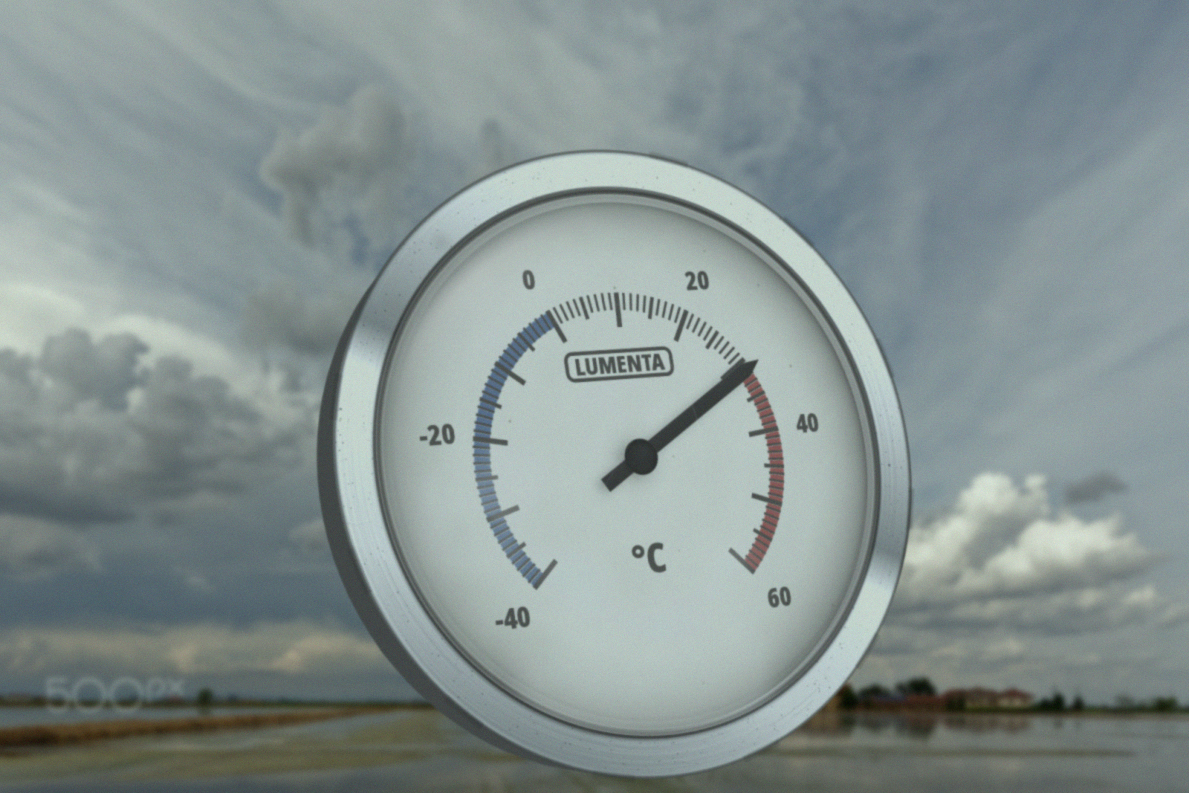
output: 31°C
